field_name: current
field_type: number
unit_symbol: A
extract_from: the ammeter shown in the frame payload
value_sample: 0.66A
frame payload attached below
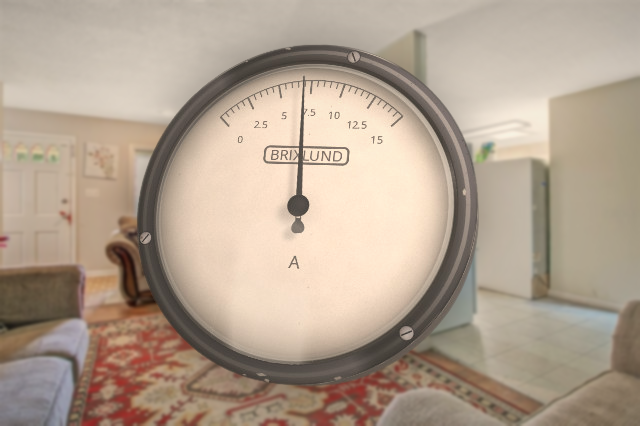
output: 7A
